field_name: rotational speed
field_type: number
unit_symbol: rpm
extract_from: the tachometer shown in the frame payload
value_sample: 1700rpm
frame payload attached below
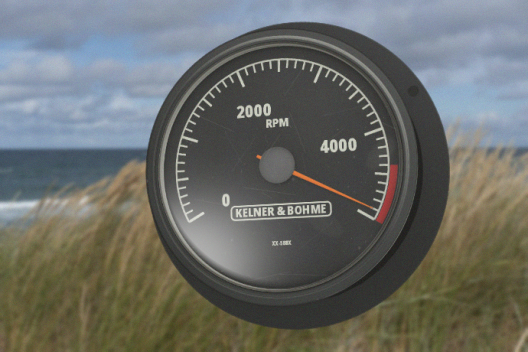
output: 4900rpm
